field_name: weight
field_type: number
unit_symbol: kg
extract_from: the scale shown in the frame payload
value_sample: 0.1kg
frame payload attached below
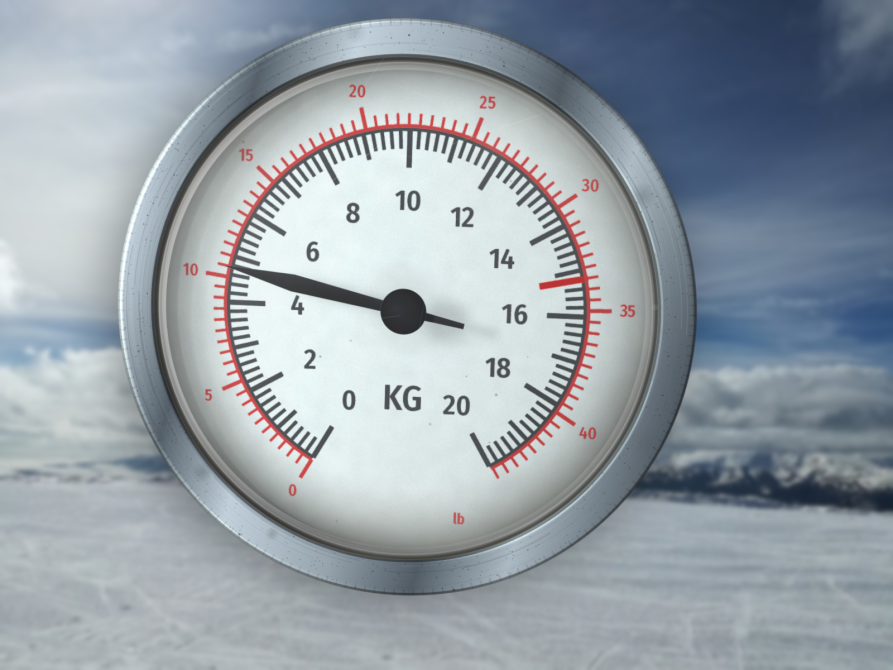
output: 4.8kg
